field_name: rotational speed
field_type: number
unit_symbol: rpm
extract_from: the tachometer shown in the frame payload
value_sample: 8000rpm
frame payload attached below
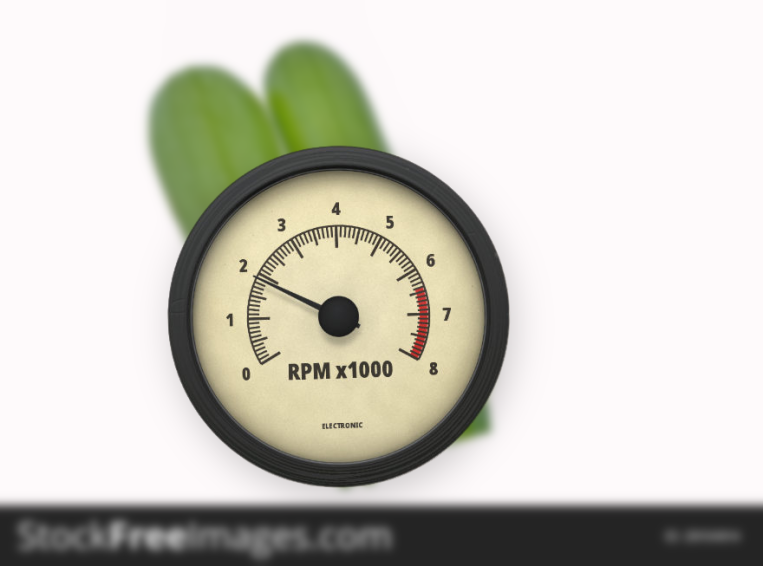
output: 1900rpm
